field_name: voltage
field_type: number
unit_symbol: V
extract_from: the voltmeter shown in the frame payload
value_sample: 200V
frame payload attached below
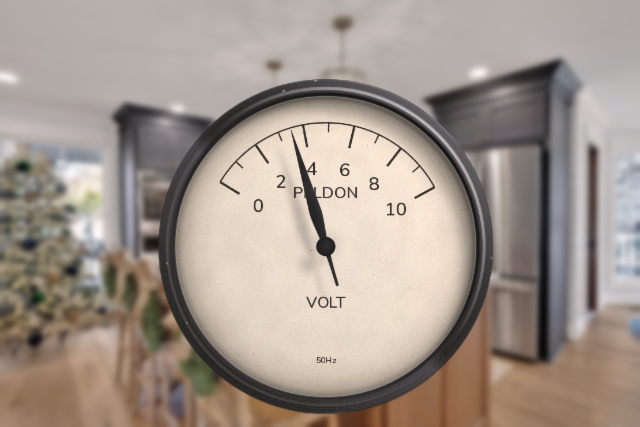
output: 3.5V
